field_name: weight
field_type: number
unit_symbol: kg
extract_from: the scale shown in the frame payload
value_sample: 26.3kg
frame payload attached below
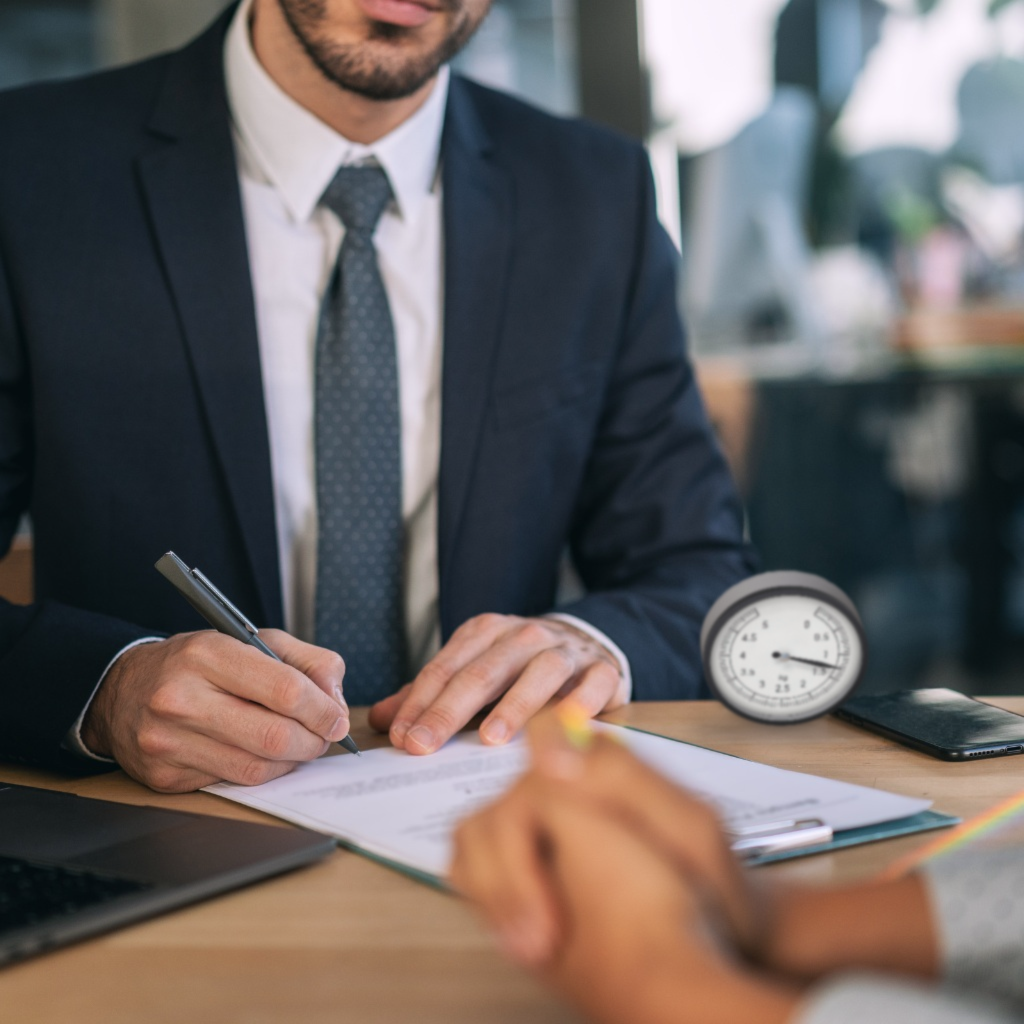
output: 1.25kg
